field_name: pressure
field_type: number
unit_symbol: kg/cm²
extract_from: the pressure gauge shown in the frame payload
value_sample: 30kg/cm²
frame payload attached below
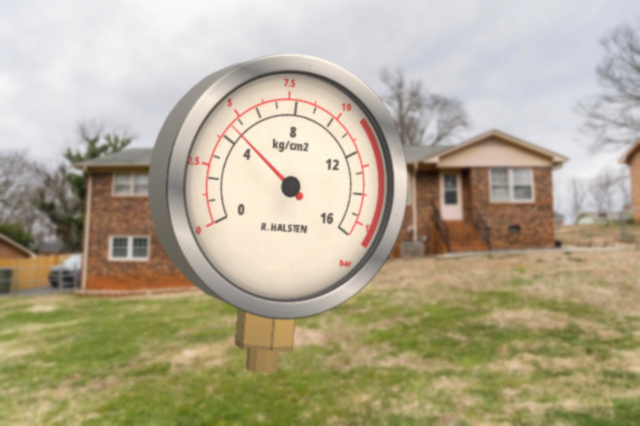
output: 4.5kg/cm²
